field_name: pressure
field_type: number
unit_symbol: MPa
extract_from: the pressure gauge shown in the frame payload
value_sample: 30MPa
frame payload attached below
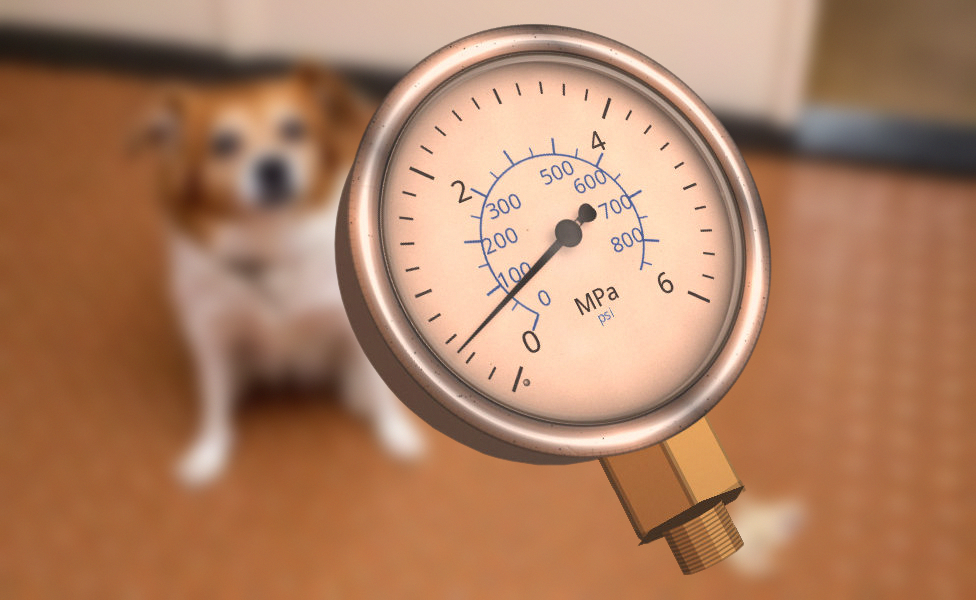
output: 0.5MPa
